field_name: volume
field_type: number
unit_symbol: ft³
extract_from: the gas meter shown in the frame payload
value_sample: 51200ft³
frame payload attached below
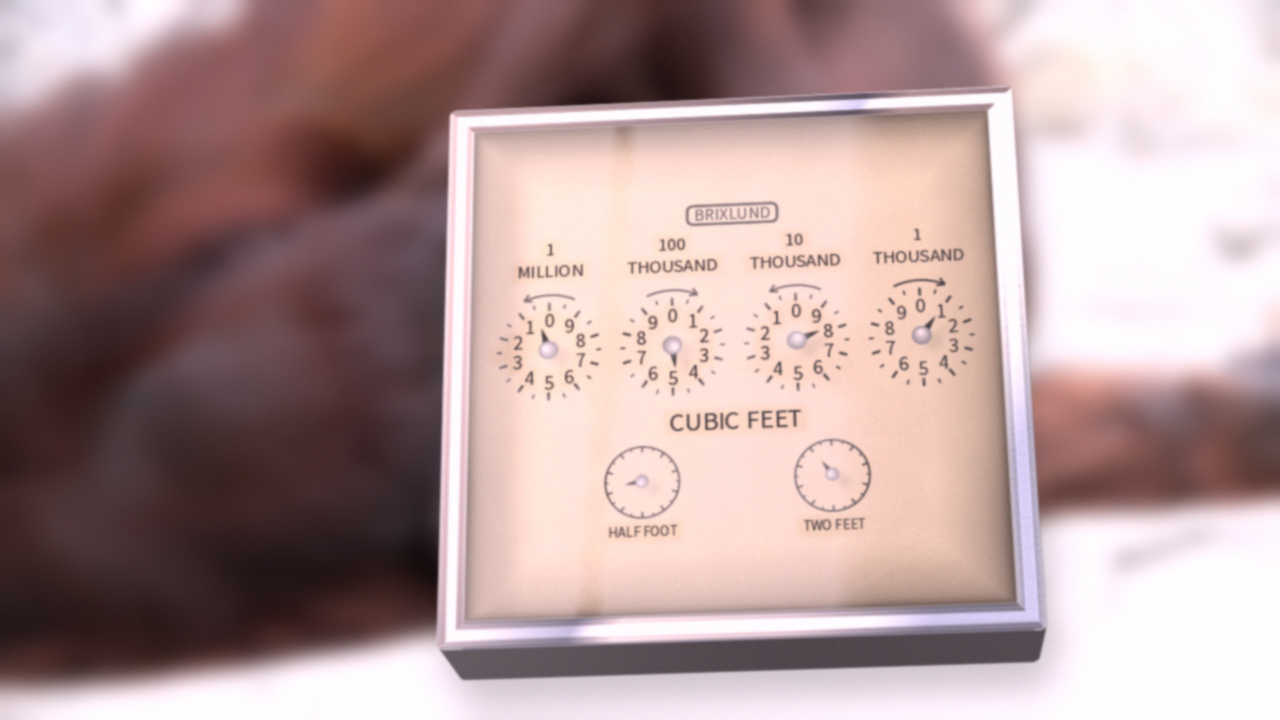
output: 48100ft³
